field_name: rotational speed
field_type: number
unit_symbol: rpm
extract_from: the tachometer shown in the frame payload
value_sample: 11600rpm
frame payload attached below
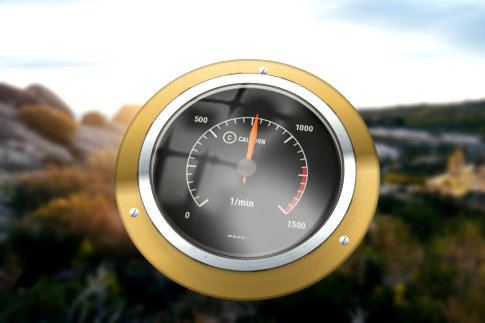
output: 775rpm
